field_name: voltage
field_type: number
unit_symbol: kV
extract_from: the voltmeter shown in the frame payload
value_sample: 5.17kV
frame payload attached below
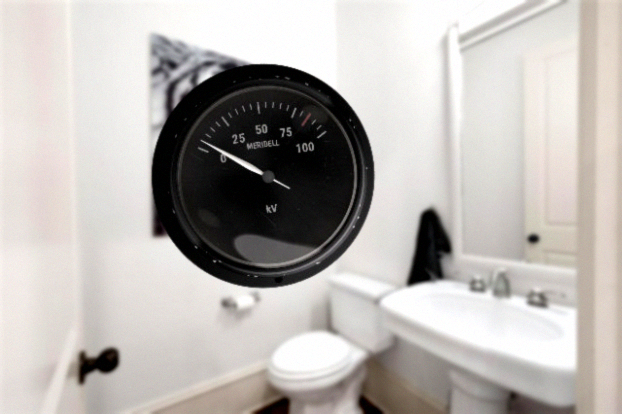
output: 5kV
